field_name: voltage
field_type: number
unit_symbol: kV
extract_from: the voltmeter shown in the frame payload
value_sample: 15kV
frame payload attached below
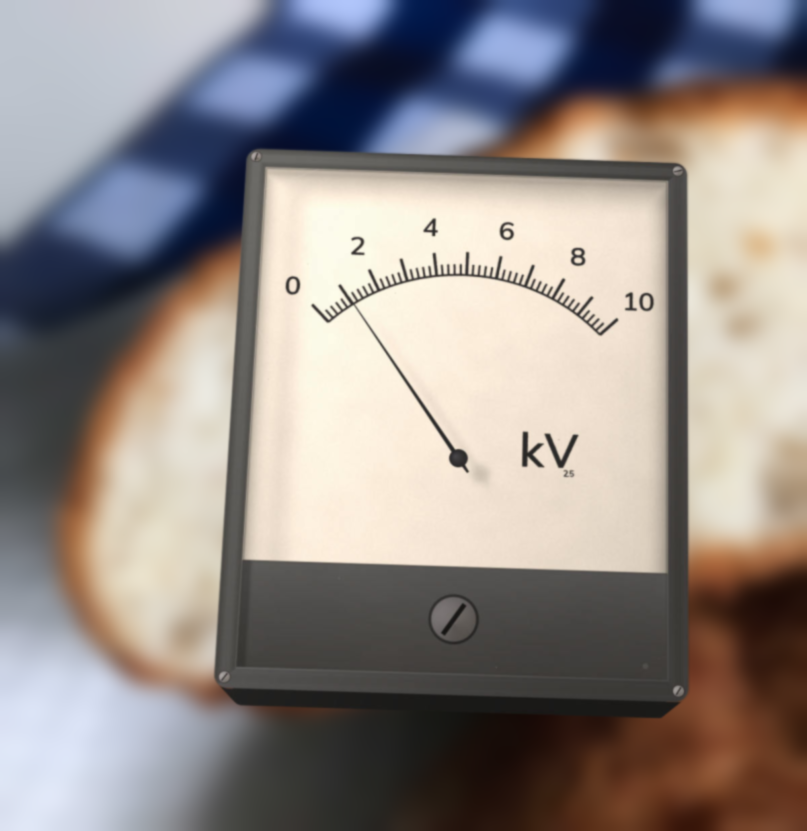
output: 1kV
